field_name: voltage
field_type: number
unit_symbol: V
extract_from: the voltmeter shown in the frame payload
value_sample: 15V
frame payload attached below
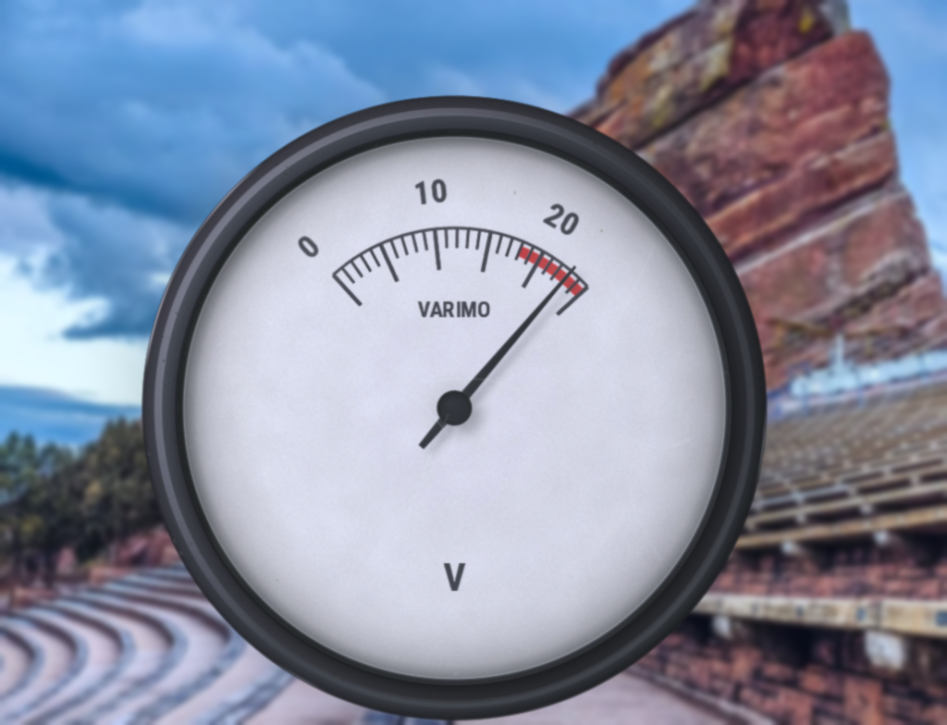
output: 23V
